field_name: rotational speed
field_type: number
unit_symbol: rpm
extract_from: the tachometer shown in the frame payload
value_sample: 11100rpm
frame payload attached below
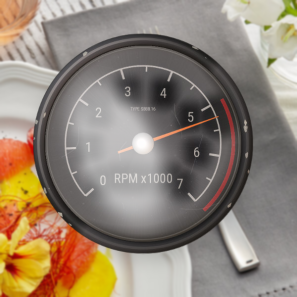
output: 5250rpm
